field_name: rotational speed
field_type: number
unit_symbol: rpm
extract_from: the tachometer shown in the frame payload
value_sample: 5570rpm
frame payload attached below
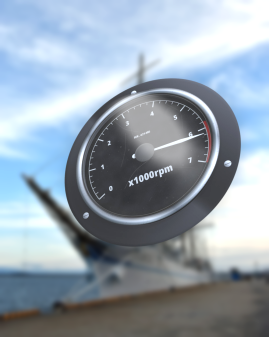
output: 6200rpm
